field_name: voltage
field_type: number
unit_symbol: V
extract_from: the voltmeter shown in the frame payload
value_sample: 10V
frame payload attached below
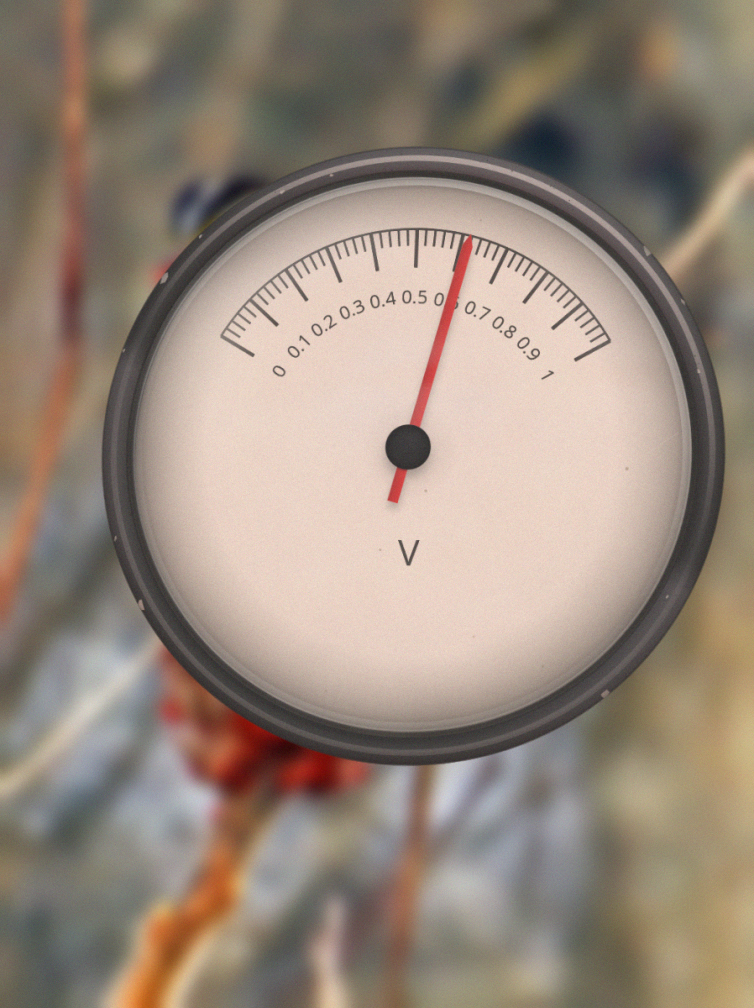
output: 0.62V
